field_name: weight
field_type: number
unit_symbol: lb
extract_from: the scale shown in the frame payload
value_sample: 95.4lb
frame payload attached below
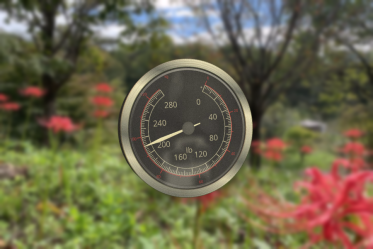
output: 210lb
